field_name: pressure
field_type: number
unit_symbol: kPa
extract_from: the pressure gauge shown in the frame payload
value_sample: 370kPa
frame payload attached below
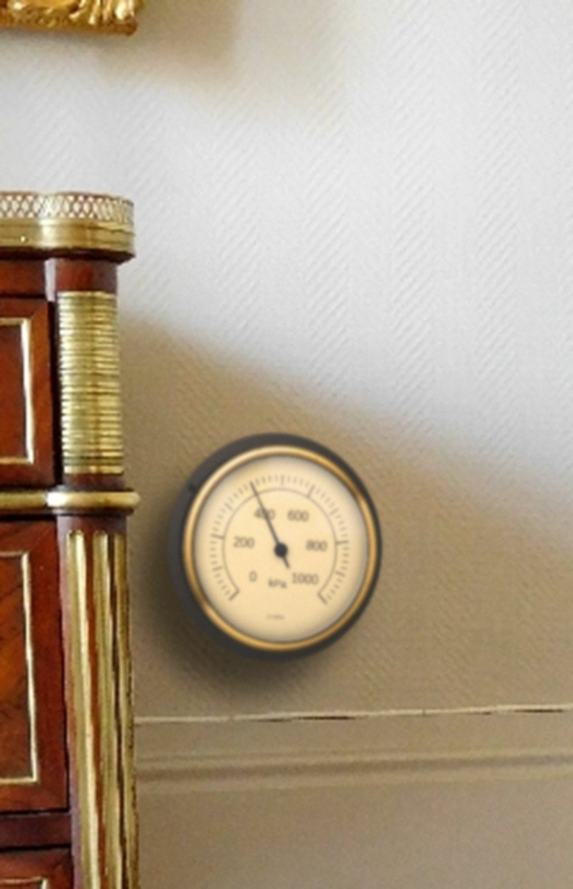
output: 400kPa
